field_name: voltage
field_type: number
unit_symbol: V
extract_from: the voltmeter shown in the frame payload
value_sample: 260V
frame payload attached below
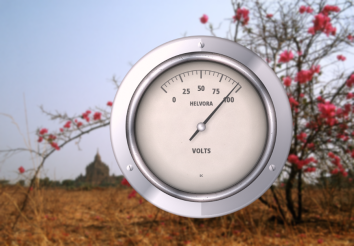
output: 95V
